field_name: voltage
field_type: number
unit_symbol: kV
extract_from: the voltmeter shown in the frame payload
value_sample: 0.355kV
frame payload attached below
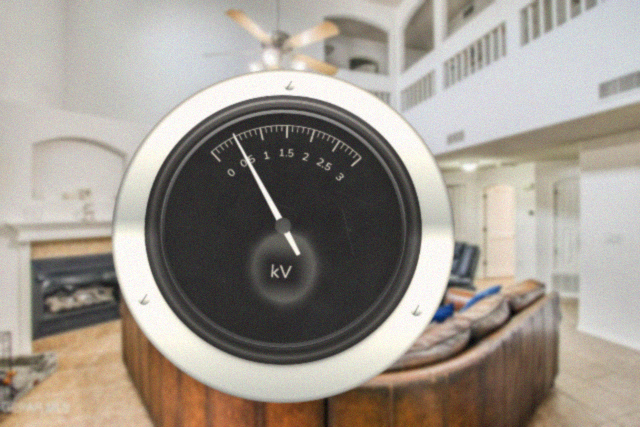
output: 0.5kV
